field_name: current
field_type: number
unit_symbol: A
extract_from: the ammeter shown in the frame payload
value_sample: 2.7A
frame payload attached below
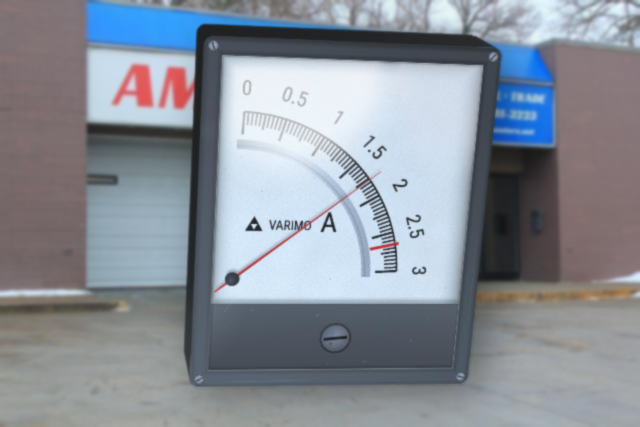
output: 1.75A
